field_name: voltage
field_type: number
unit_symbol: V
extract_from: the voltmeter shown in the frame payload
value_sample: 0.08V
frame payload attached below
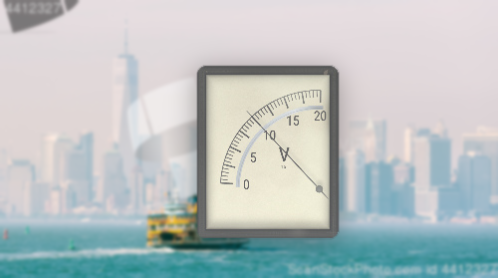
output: 10V
